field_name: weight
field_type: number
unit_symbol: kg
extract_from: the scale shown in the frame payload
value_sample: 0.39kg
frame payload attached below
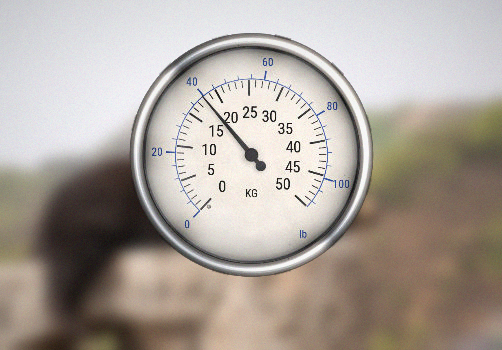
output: 18kg
